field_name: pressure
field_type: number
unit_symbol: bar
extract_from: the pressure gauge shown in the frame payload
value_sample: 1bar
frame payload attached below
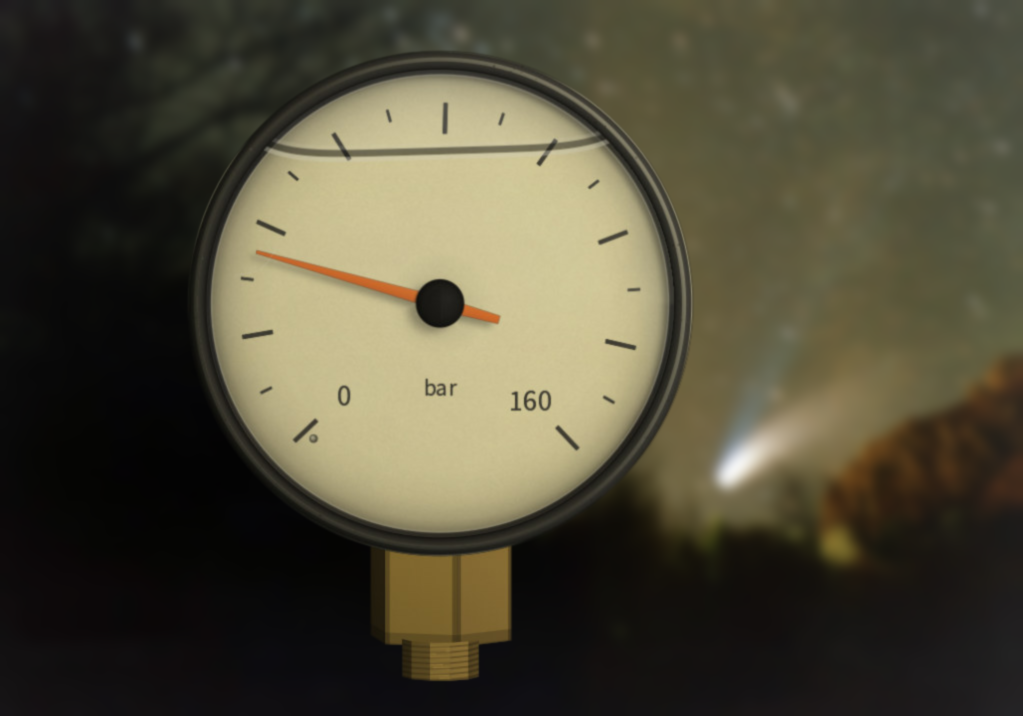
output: 35bar
